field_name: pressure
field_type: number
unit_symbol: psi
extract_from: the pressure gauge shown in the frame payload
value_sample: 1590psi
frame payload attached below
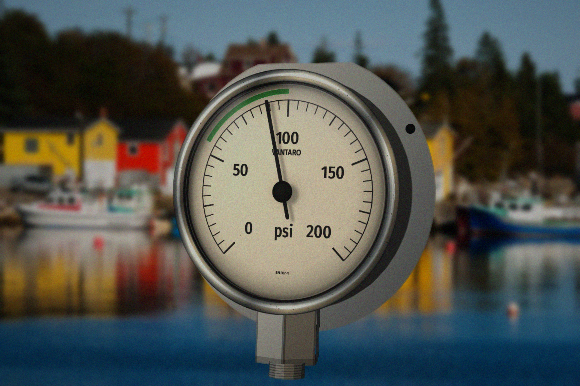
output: 90psi
